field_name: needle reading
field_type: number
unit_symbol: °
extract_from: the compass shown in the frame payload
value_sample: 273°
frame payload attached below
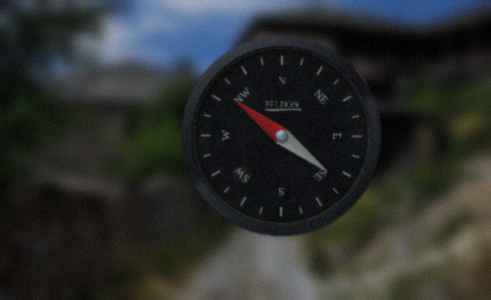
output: 307.5°
